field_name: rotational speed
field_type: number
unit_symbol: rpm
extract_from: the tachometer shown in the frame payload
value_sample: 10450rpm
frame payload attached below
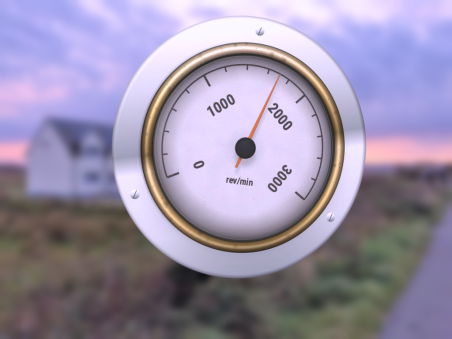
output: 1700rpm
